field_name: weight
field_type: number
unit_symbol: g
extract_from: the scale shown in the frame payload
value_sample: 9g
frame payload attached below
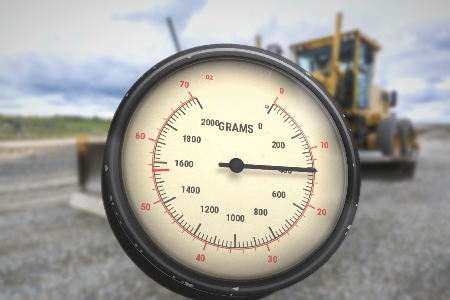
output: 400g
